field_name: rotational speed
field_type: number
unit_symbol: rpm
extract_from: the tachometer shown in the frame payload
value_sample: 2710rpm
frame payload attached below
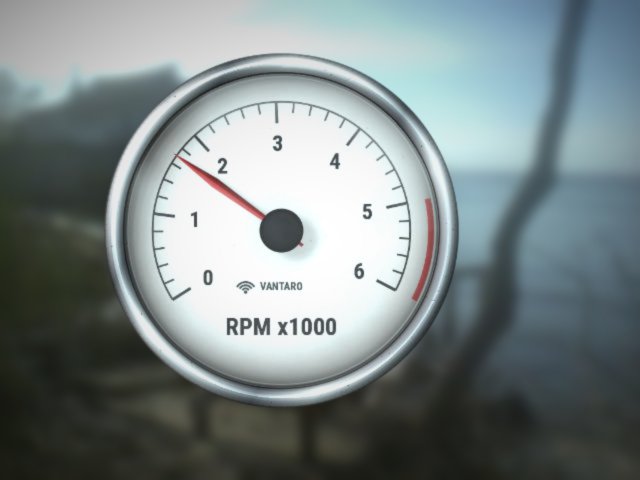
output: 1700rpm
